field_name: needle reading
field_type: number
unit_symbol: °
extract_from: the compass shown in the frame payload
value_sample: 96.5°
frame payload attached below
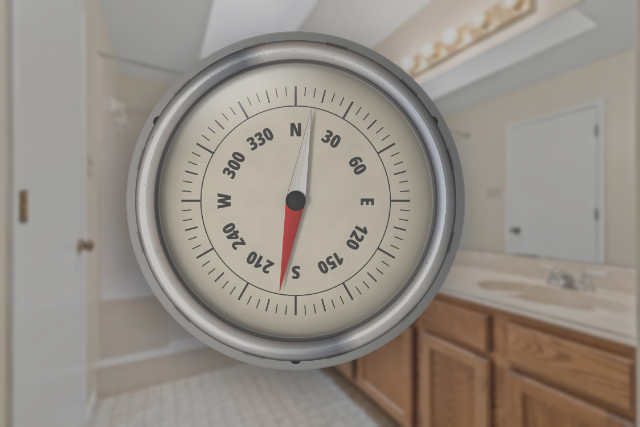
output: 190°
